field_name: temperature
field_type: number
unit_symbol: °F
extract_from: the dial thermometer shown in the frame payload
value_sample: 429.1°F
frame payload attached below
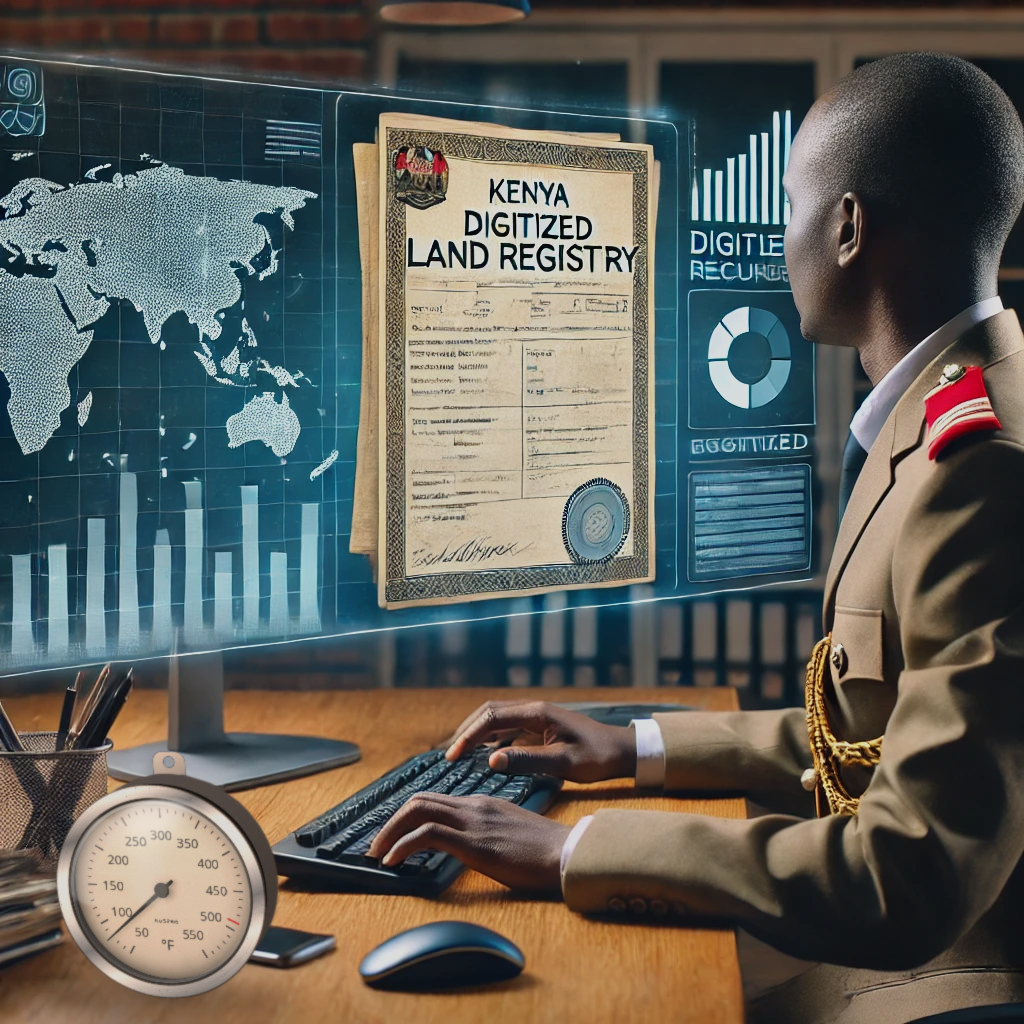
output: 80°F
